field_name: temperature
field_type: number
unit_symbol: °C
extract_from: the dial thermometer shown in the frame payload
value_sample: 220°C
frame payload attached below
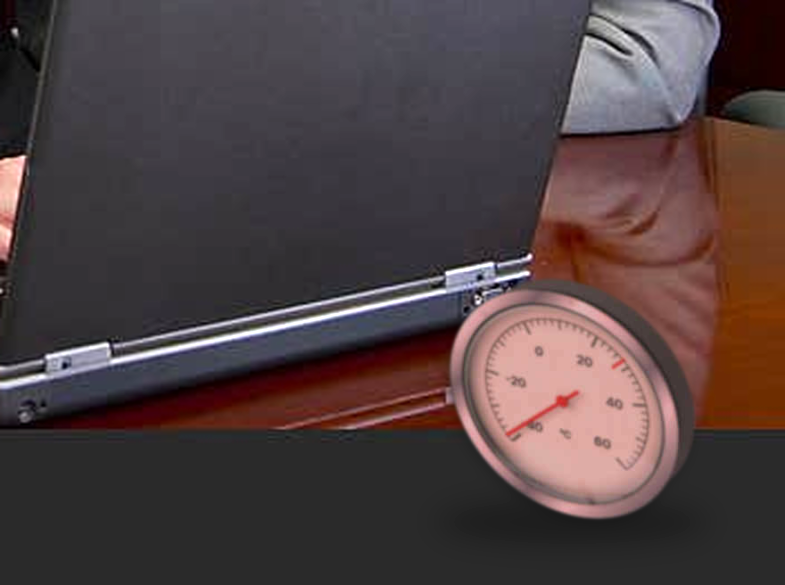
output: -38°C
